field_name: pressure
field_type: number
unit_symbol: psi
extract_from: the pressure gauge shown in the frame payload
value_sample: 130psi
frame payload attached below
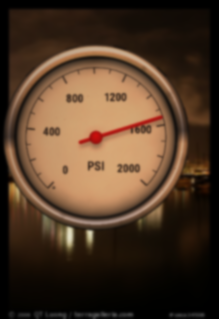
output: 1550psi
